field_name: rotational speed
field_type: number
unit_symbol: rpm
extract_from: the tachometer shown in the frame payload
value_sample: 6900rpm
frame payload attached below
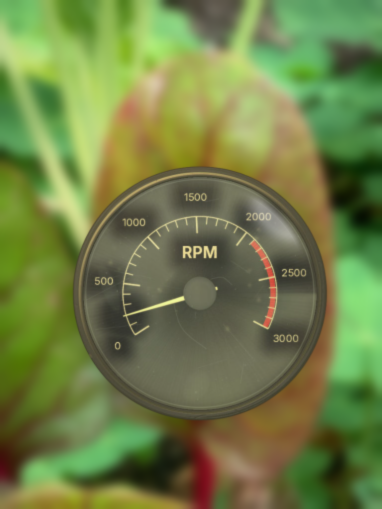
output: 200rpm
